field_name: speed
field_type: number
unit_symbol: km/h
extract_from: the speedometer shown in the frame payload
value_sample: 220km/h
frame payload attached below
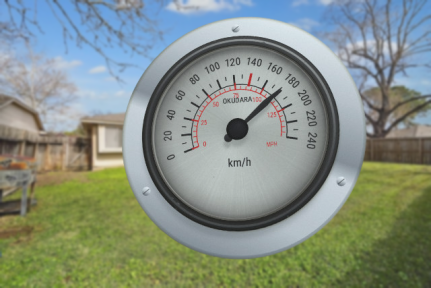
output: 180km/h
